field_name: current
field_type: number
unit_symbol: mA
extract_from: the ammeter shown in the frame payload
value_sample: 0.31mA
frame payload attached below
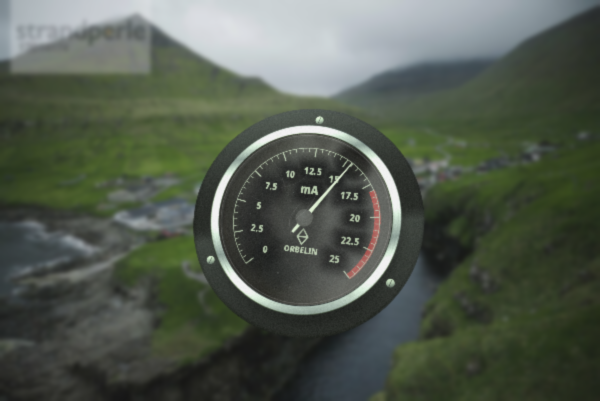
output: 15.5mA
